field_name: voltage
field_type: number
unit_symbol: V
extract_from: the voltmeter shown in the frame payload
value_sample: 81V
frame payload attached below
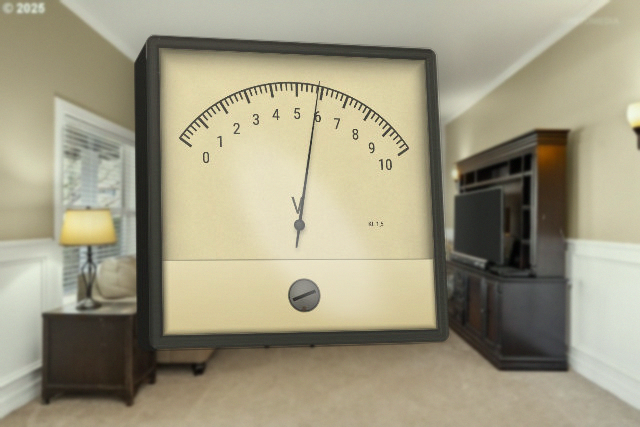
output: 5.8V
